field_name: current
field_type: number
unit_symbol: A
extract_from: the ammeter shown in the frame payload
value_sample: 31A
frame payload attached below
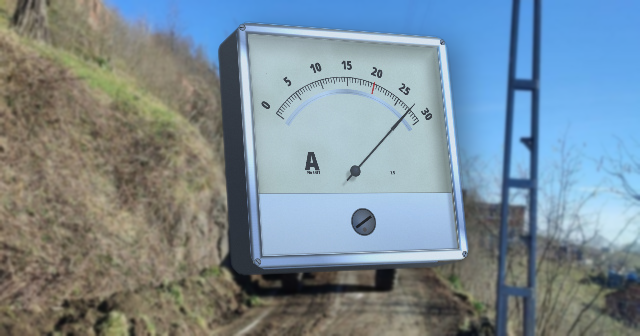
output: 27.5A
